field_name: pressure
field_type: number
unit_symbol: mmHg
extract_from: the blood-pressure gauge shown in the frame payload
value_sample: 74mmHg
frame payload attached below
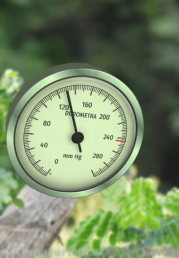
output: 130mmHg
